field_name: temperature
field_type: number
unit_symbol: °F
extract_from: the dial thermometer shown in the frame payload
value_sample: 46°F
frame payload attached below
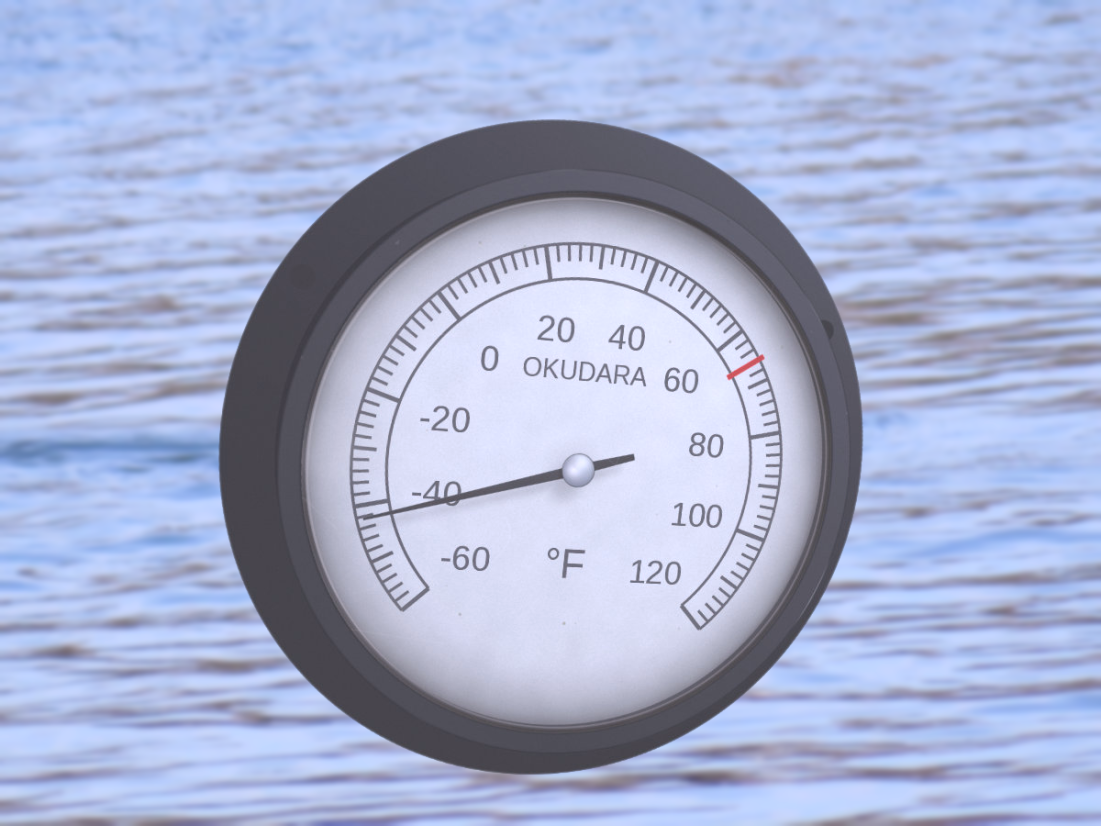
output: -42°F
